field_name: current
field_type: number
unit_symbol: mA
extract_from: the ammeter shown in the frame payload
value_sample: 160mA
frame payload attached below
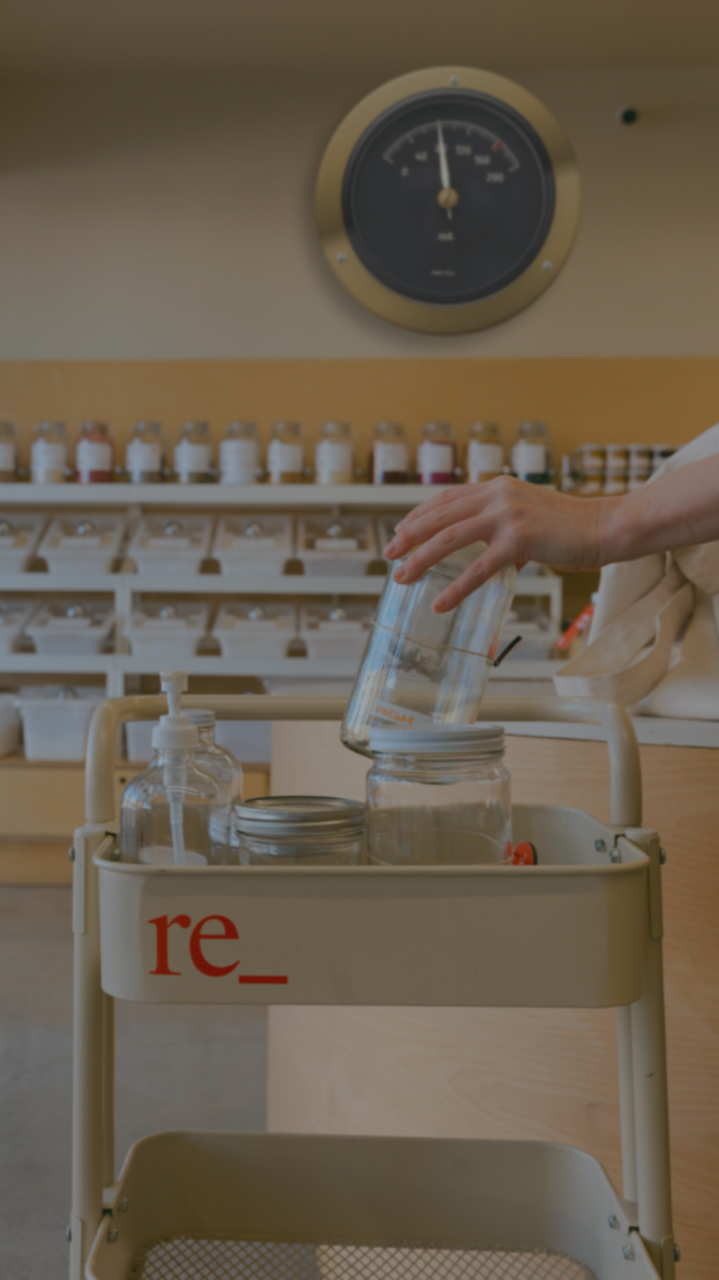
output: 80mA
